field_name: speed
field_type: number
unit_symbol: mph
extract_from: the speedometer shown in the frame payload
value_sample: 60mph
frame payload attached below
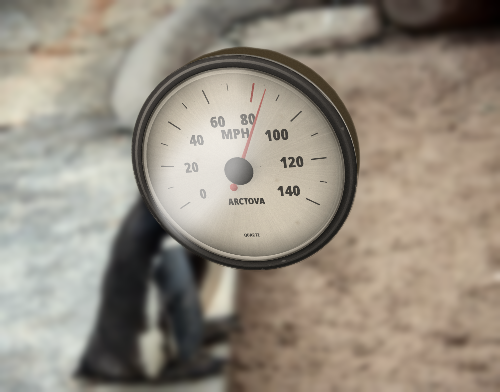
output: 85mph
